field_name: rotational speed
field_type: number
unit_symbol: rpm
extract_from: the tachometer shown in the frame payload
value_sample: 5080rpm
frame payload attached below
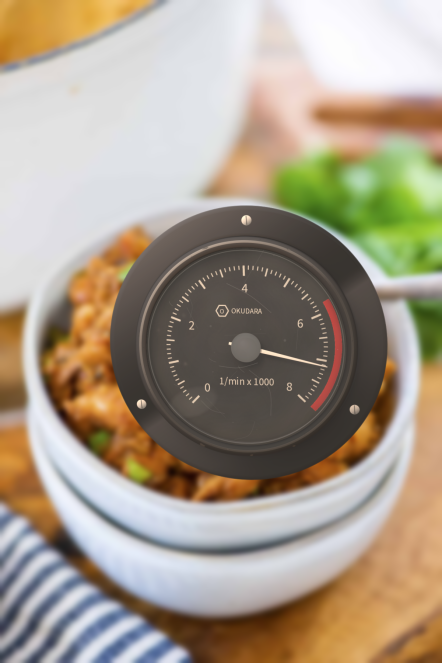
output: 7100rpm
